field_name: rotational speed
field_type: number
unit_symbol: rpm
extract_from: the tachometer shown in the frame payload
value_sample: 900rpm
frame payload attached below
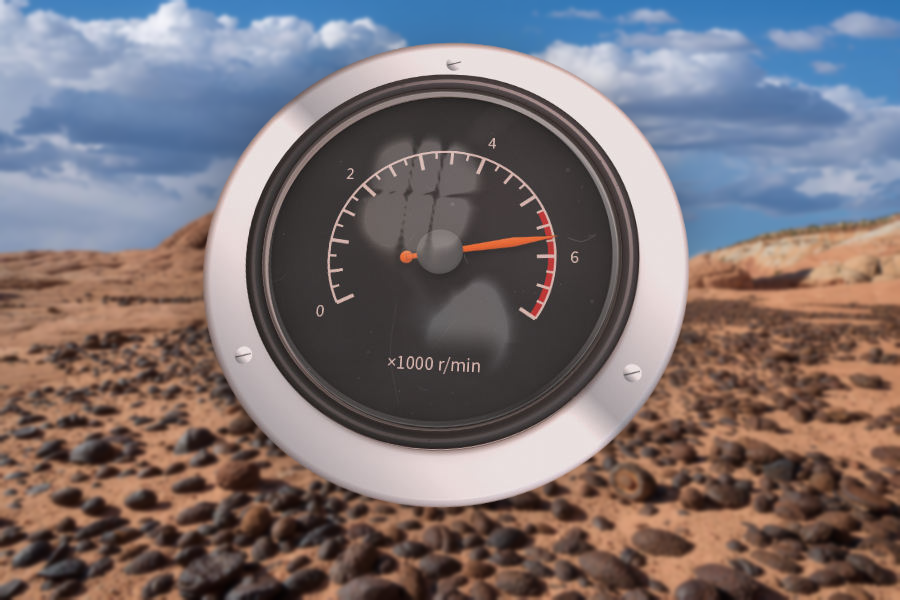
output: 5750rpm
